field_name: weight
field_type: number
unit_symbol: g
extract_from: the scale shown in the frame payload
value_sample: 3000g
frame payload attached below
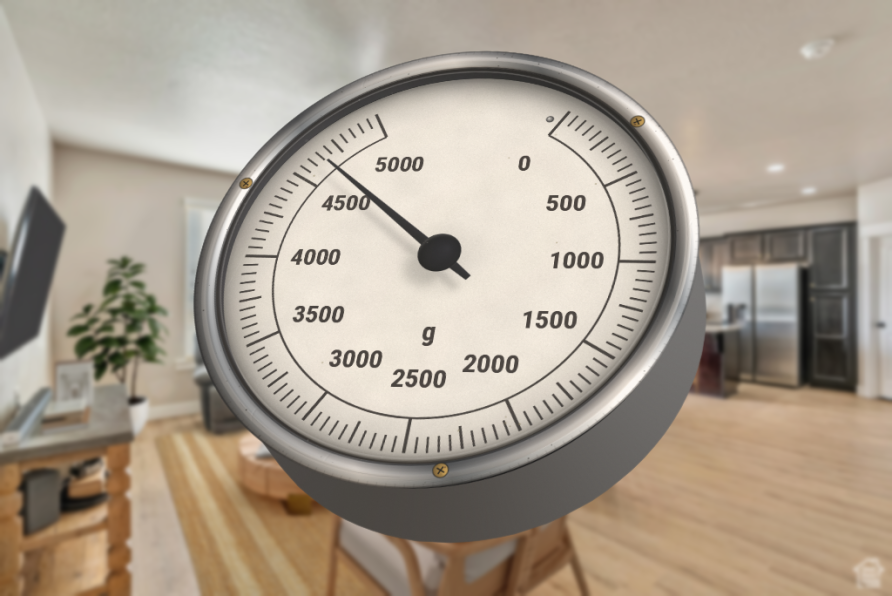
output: 4650g
